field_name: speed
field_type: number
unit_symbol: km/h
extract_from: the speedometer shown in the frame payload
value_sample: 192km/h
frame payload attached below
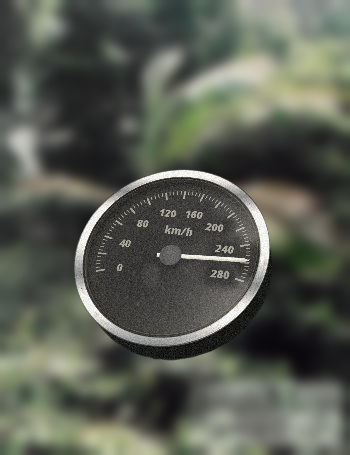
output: 260km/h
